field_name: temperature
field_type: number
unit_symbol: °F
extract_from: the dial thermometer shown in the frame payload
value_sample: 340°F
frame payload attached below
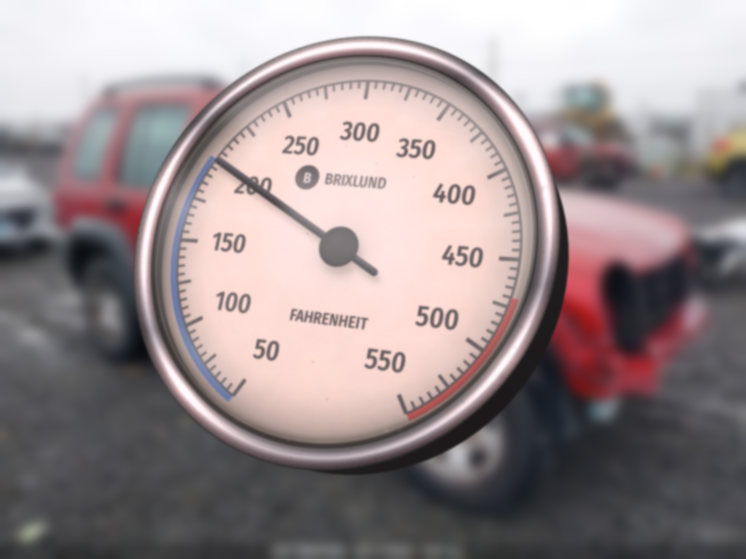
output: 200°F
